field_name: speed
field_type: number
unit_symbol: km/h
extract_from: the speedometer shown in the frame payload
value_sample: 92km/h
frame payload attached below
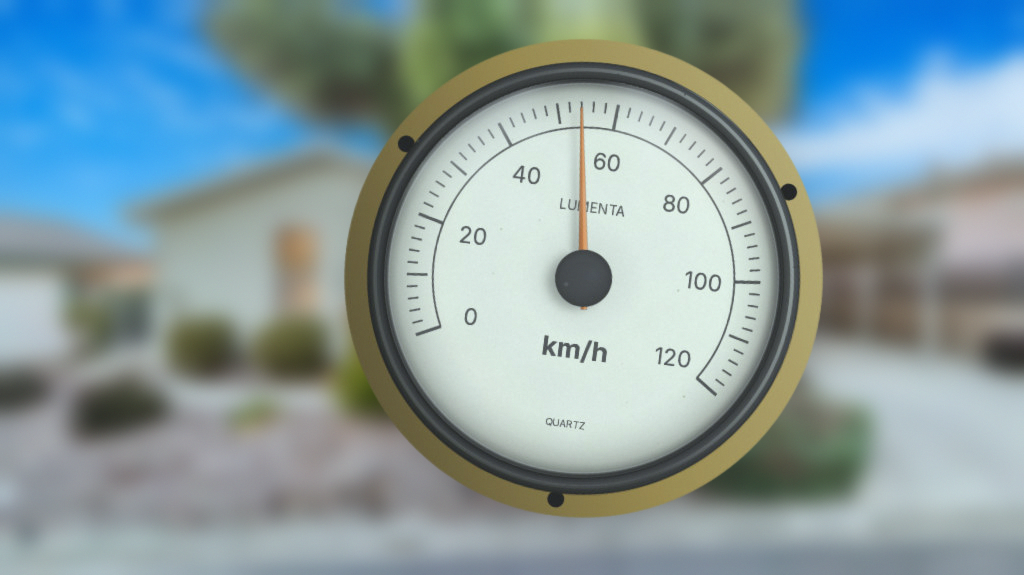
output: 54km/h
